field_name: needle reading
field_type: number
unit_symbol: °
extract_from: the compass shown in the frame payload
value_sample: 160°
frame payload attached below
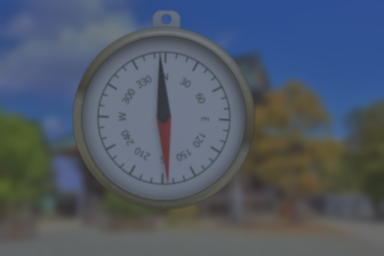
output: 175°
